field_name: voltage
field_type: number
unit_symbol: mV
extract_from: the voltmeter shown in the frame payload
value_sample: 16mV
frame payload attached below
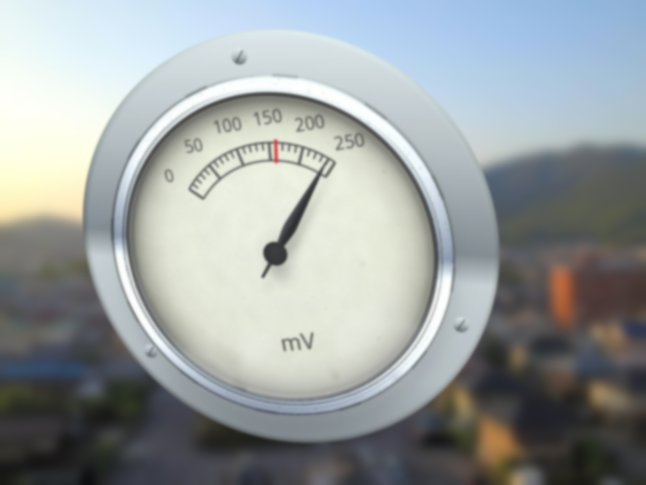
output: 240mV
